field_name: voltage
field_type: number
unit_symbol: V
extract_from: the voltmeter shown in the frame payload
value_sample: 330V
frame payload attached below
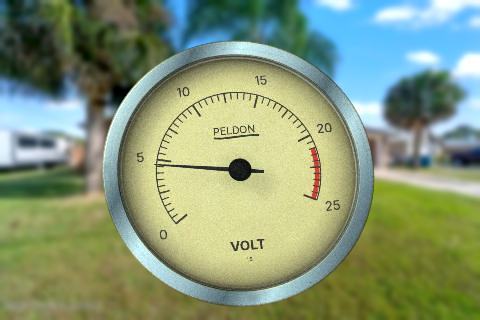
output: 4.5V
